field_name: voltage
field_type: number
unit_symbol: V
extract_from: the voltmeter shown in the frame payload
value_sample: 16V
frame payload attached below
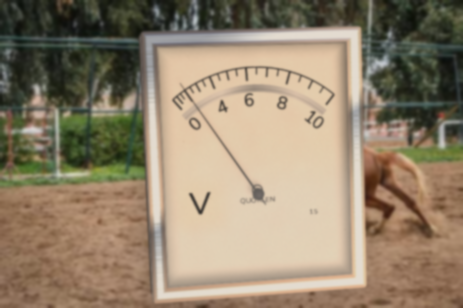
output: 2V
